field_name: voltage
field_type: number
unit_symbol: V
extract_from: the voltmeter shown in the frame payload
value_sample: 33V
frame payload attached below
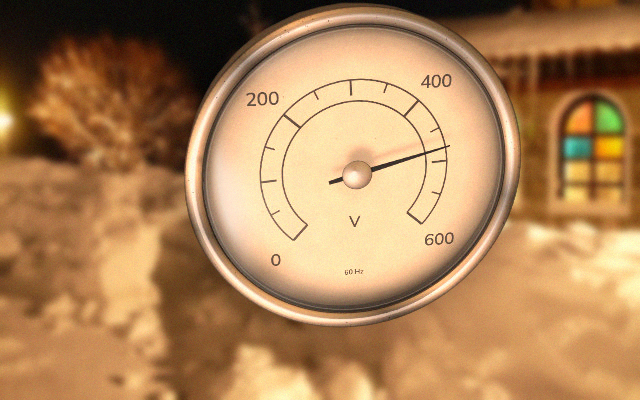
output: 475V
